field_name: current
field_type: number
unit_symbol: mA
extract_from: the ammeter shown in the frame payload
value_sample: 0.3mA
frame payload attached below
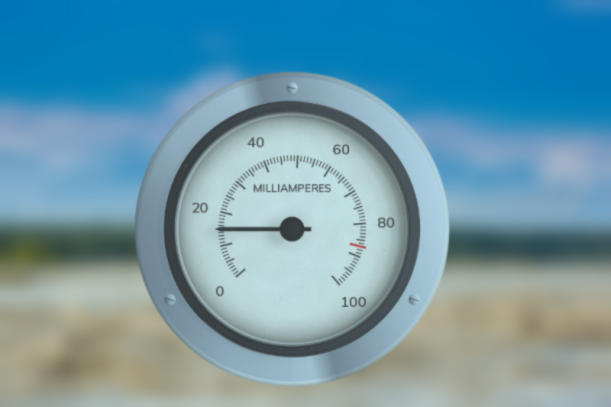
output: 15mA
